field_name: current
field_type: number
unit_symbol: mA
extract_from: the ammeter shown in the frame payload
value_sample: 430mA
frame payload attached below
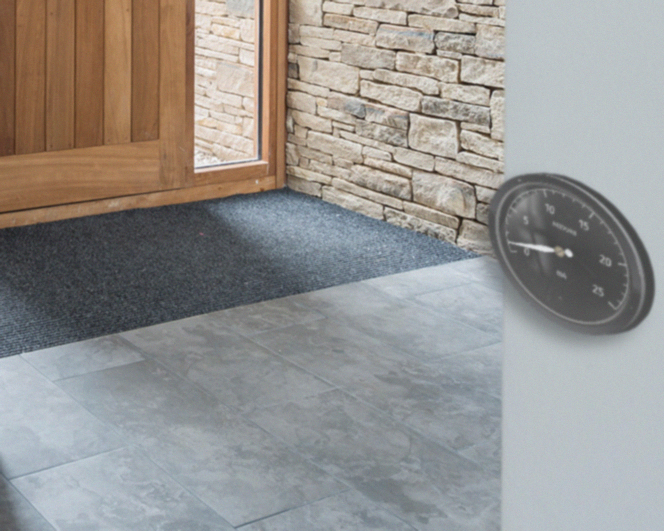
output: 1mA
